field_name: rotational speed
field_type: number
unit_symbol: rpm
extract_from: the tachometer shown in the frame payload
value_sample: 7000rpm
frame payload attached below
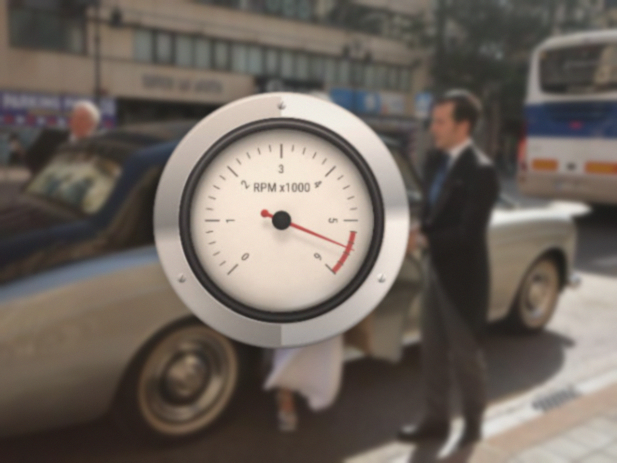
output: 5500rpm
